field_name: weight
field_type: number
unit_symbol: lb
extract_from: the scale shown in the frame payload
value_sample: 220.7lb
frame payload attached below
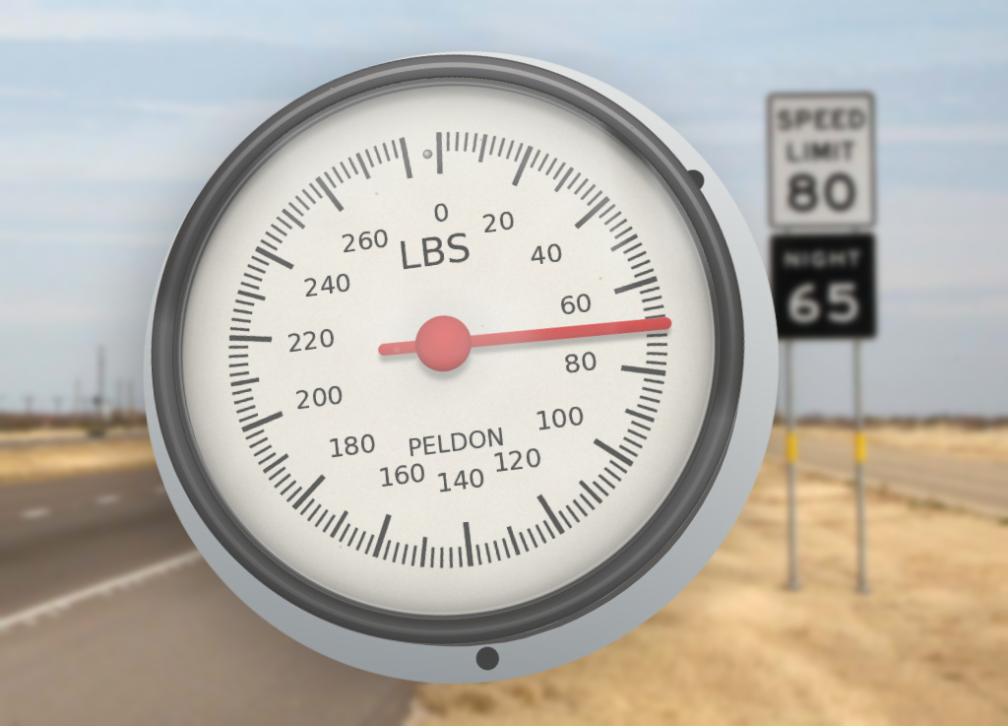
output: 70lb
